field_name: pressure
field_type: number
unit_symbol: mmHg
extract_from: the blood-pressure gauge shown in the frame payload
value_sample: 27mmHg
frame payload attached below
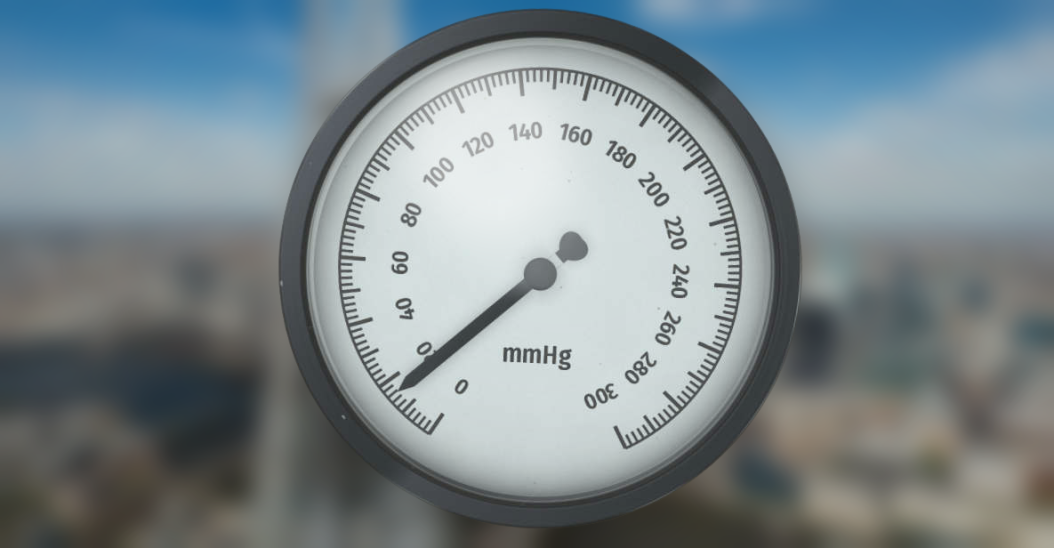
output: 16mmHg
